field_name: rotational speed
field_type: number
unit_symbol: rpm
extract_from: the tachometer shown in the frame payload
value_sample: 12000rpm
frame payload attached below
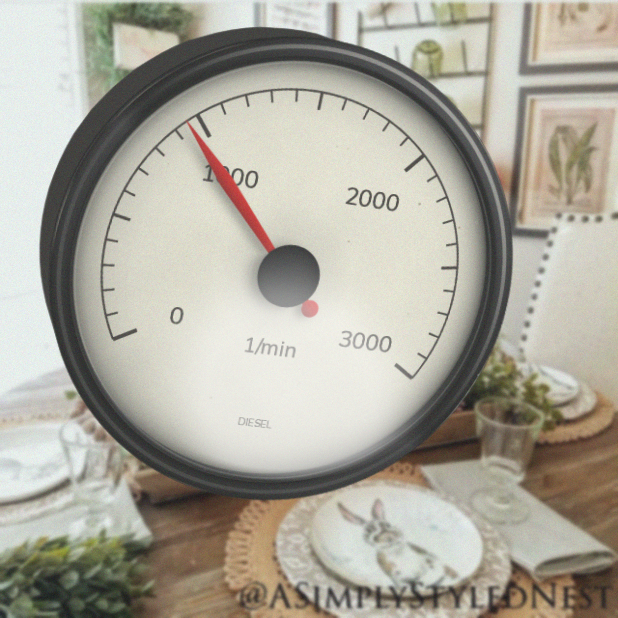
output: 950rpm
